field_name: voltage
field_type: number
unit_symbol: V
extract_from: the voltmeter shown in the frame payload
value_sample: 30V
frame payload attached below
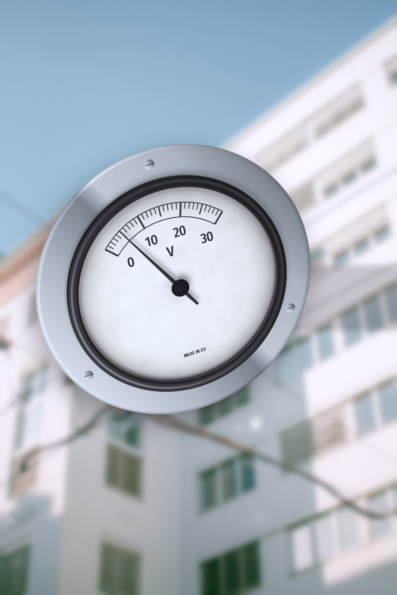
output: 5V
